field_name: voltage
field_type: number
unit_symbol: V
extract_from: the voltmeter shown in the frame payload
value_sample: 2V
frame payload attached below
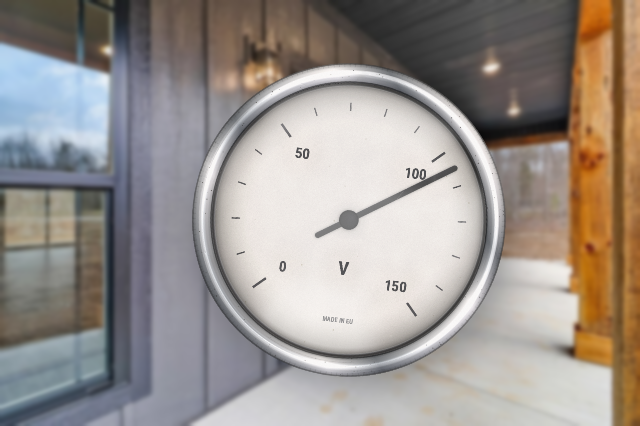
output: 105V
